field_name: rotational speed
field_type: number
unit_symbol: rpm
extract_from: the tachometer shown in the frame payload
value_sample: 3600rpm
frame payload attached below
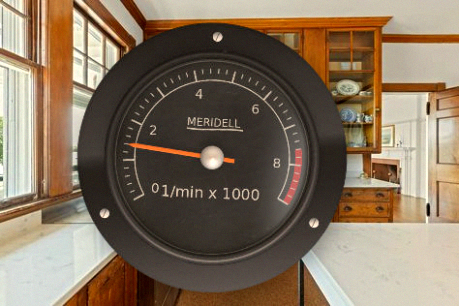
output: 1400rpm
